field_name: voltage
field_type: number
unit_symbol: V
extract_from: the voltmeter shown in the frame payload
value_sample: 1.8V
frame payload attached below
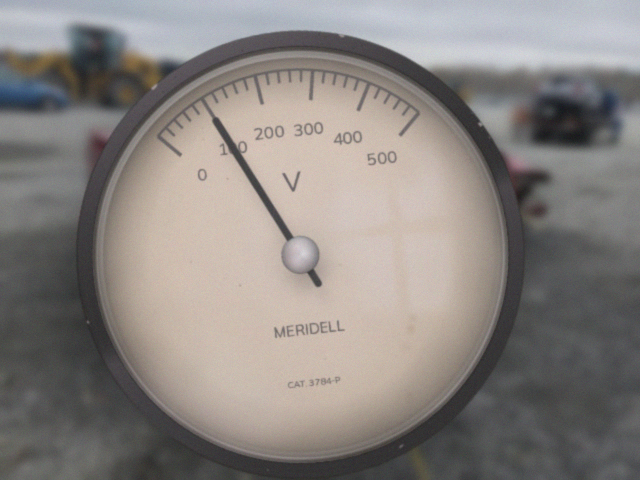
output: 100V
